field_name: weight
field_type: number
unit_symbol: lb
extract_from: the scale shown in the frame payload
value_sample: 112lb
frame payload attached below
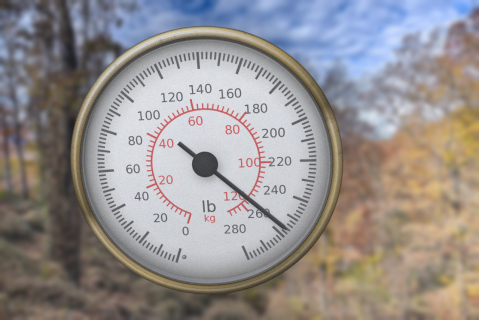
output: 256lb
